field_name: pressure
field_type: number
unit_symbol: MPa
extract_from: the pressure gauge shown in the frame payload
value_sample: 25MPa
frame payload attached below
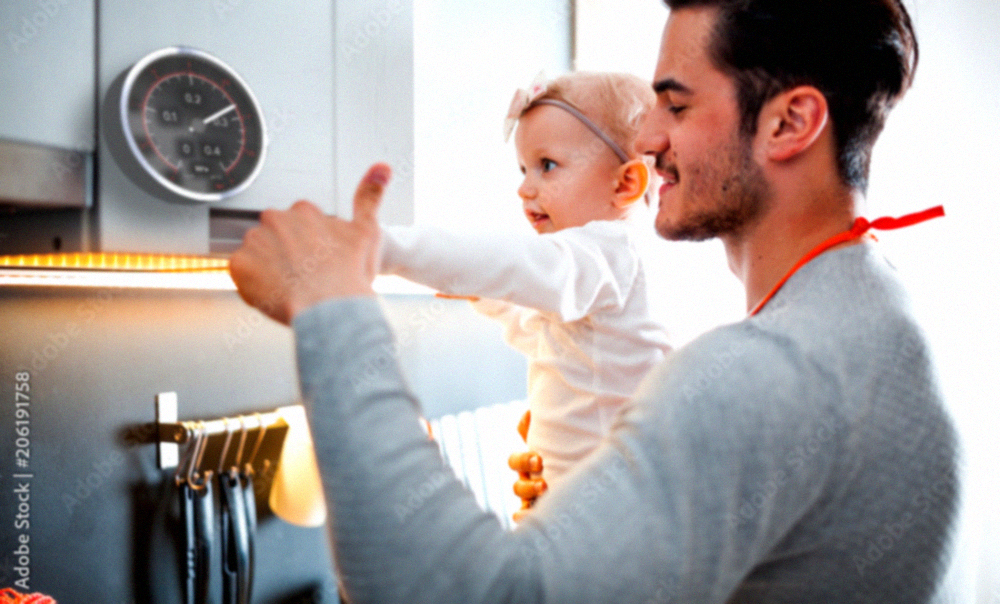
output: 0.28MPa
